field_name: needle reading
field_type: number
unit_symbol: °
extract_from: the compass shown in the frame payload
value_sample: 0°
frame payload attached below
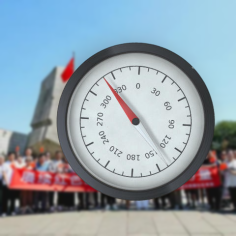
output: 320°
